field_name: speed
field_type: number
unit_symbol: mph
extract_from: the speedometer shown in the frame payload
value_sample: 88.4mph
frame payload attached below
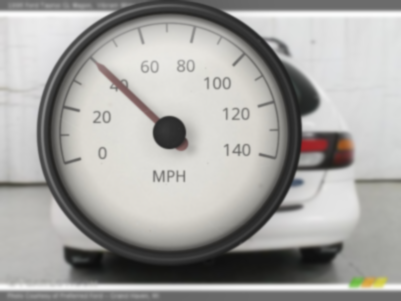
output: 40mph
